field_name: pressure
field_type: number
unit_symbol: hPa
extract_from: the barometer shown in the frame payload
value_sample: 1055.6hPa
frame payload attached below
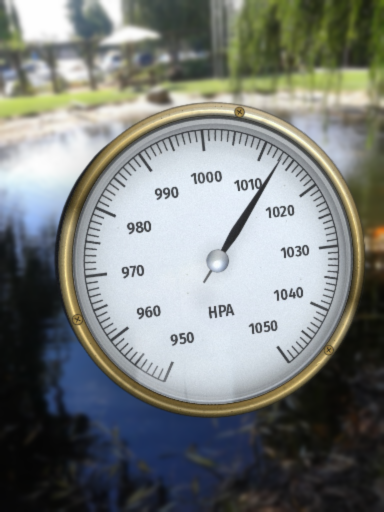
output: 1013hPa
